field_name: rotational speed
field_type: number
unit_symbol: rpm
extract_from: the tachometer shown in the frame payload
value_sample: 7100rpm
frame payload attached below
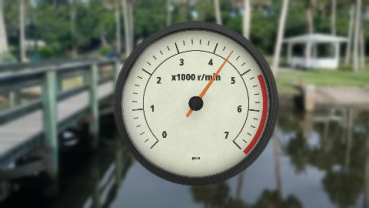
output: 4400rpm
